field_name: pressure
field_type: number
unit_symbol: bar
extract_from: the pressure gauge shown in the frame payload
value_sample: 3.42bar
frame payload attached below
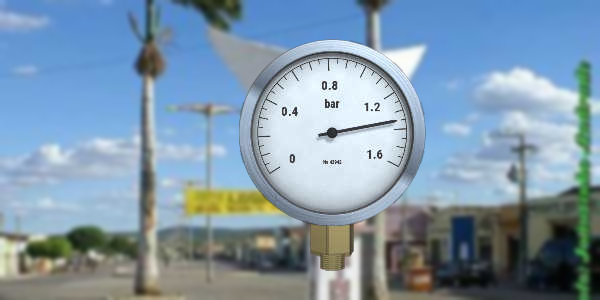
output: 1.35bar
